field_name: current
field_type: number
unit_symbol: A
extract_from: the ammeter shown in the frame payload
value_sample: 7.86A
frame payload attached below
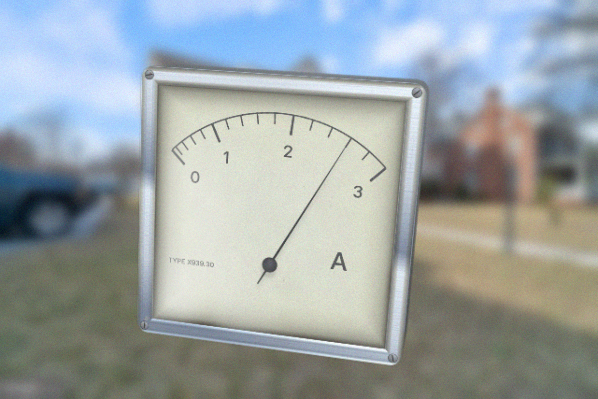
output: 2.6A
